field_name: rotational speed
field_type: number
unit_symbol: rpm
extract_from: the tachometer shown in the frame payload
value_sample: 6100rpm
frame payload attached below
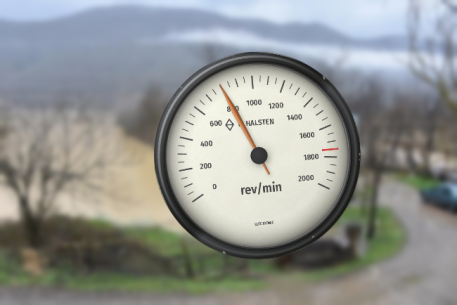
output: 800rpm
